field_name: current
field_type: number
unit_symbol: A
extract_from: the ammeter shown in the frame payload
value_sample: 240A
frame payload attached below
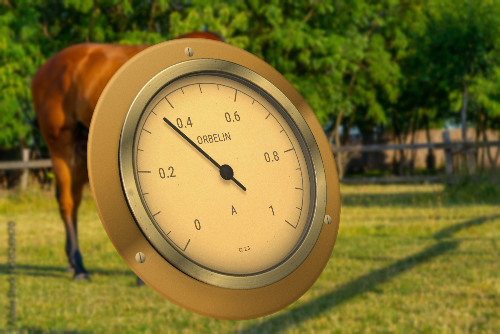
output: 0.35A
